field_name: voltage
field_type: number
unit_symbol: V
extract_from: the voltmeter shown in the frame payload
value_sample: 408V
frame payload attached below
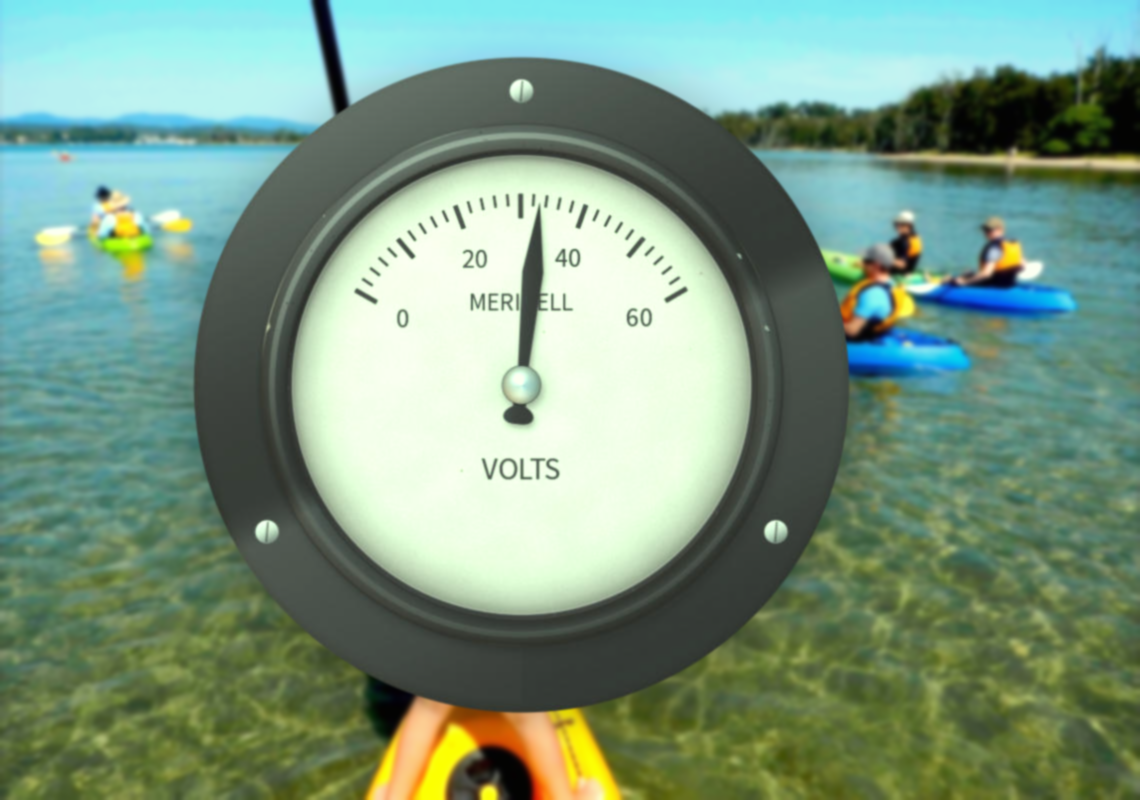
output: 33V
